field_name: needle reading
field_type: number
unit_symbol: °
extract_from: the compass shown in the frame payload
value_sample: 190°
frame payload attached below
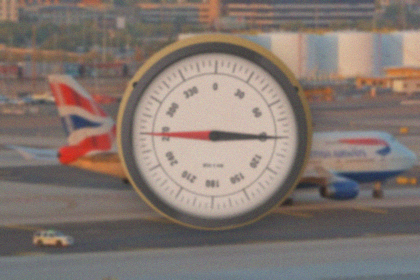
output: 270°
